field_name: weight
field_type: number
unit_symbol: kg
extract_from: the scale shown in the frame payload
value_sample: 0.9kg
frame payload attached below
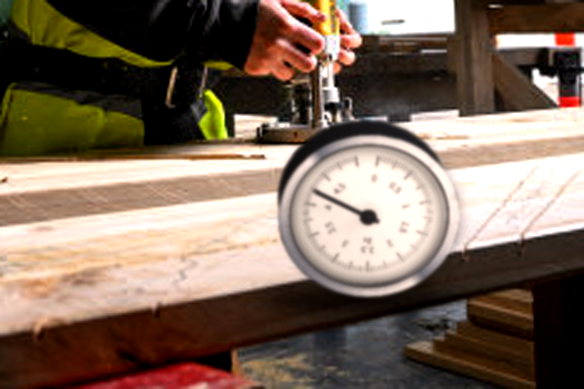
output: 4.25kg
